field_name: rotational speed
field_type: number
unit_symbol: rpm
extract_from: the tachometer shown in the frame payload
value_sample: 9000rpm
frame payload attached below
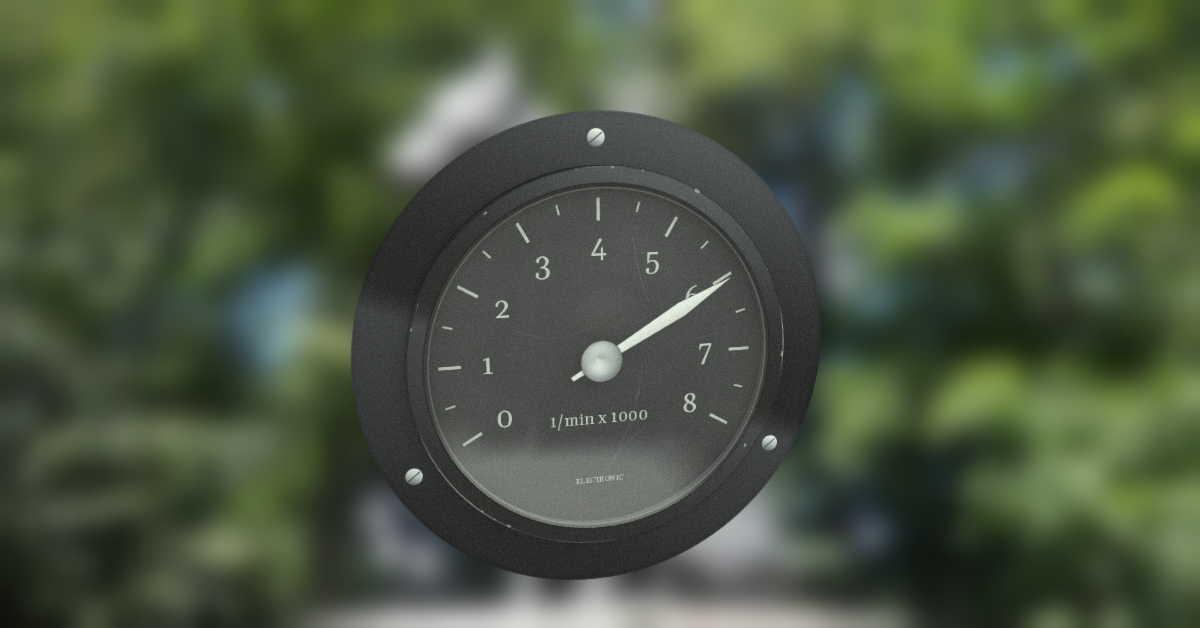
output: 6000rpm
